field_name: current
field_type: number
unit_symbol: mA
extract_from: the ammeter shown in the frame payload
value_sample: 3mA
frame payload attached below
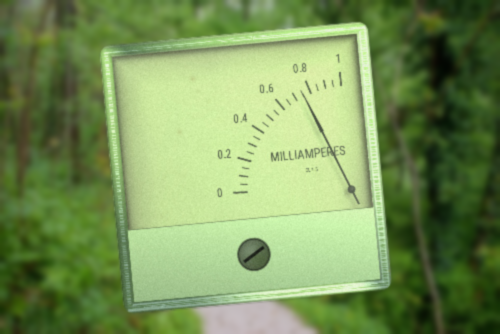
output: 0.75mA
